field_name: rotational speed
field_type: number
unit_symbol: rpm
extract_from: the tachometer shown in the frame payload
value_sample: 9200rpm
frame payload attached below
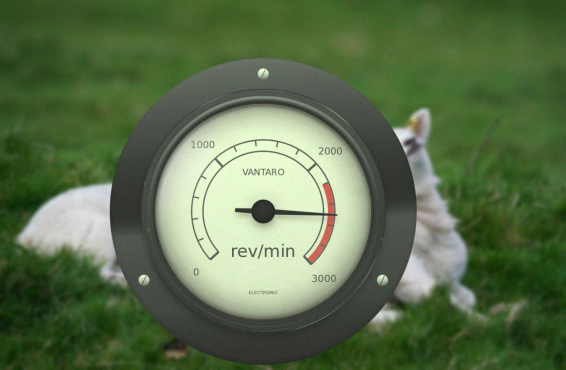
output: 2500rpm
